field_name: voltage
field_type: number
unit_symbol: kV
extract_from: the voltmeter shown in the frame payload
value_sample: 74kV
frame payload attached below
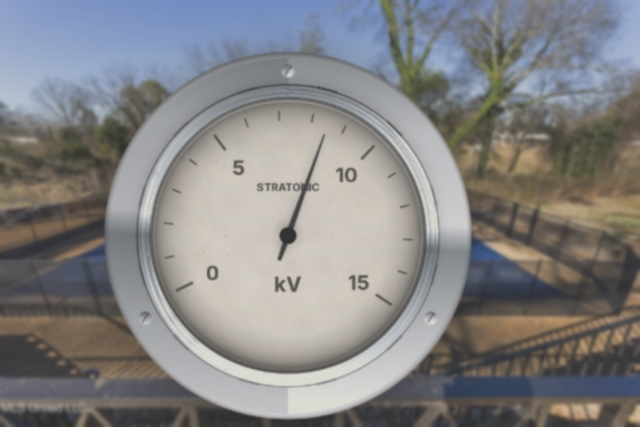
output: 8.5kV
